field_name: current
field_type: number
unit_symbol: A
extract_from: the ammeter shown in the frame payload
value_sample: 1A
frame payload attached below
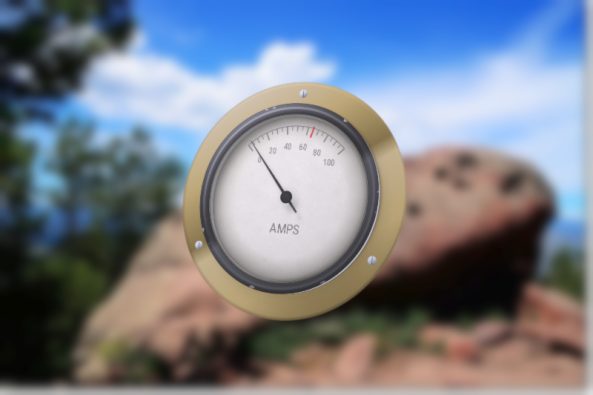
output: 5A
